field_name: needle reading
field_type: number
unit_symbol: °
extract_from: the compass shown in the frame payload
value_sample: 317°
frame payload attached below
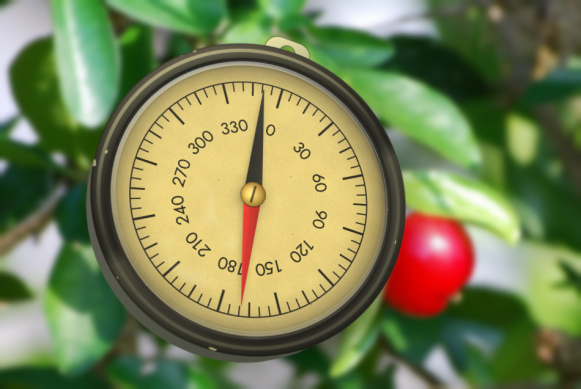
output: 170°
